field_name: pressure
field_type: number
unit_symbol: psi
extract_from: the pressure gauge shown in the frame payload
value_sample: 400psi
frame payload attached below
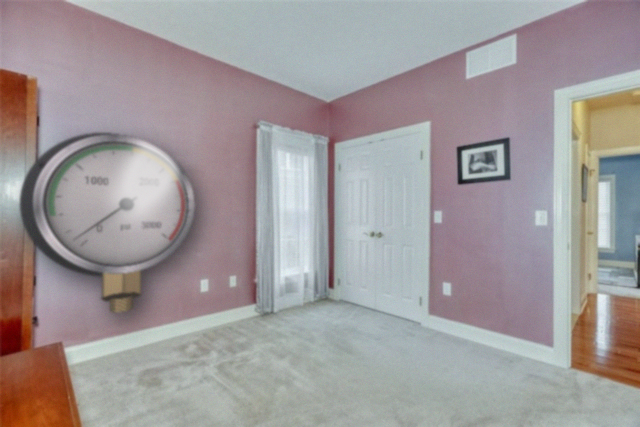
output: 100psi
